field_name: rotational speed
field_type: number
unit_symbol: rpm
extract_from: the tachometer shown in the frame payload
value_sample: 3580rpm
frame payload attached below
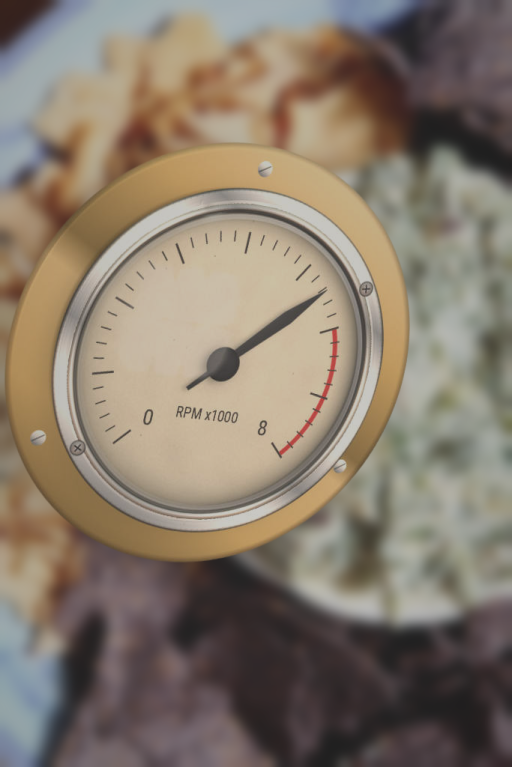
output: 5400rpm
